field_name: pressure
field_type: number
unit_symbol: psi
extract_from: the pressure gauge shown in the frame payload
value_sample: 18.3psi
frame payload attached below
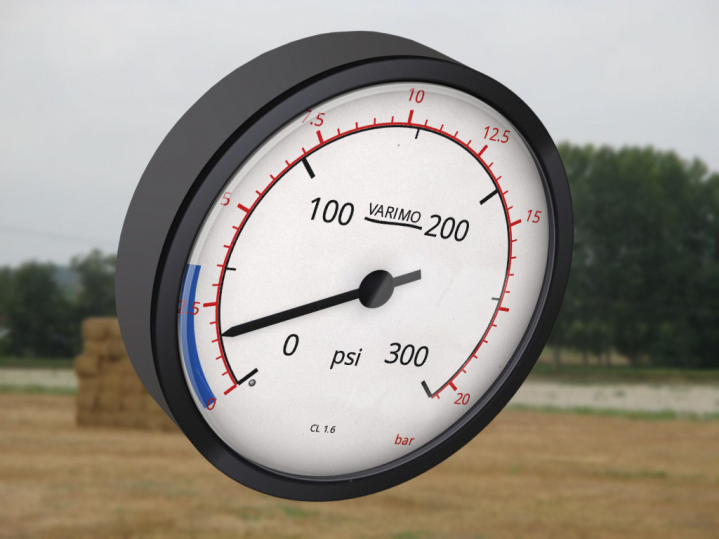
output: 25psi
